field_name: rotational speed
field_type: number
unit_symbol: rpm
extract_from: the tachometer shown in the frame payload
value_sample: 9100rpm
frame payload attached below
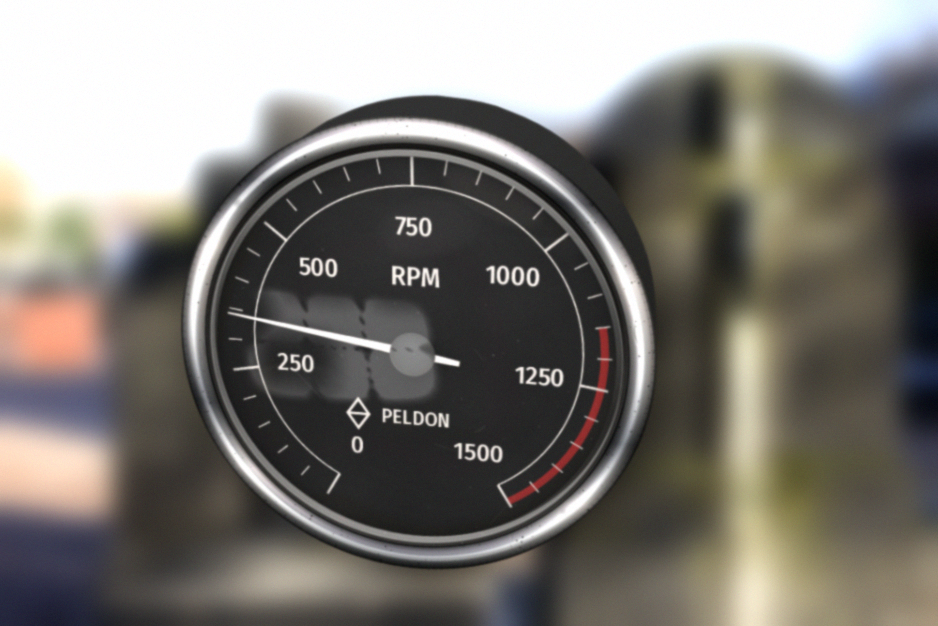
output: 350rpm
